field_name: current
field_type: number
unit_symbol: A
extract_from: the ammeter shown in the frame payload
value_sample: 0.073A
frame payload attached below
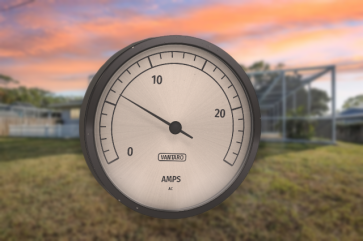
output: 6A
